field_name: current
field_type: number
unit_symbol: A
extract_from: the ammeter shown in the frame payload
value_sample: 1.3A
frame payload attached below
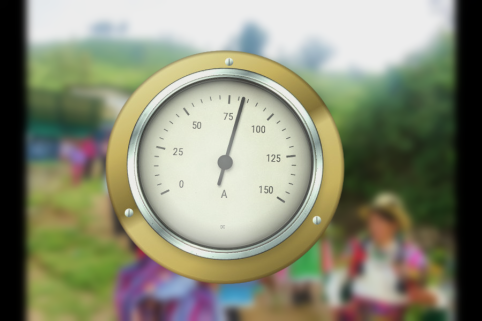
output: 82.5A
